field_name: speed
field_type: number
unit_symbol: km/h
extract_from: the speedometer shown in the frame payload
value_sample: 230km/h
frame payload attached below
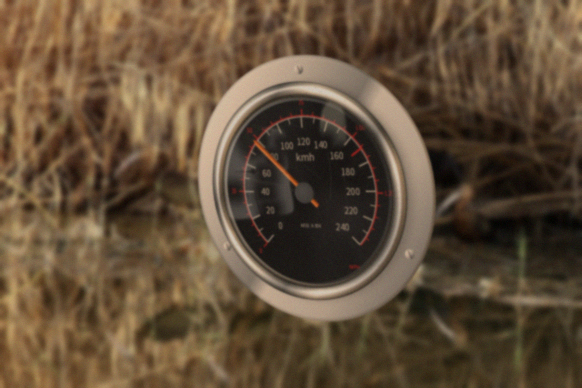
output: 80km/h
